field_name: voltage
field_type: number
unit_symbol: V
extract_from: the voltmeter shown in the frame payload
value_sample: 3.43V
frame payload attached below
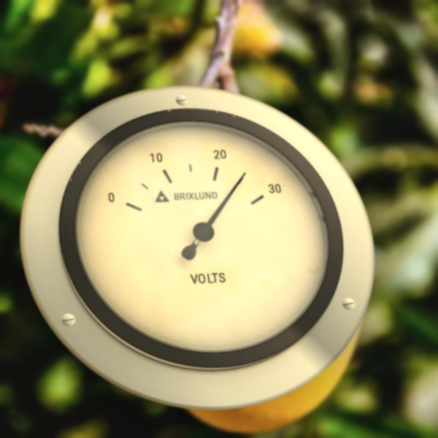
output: 25V
